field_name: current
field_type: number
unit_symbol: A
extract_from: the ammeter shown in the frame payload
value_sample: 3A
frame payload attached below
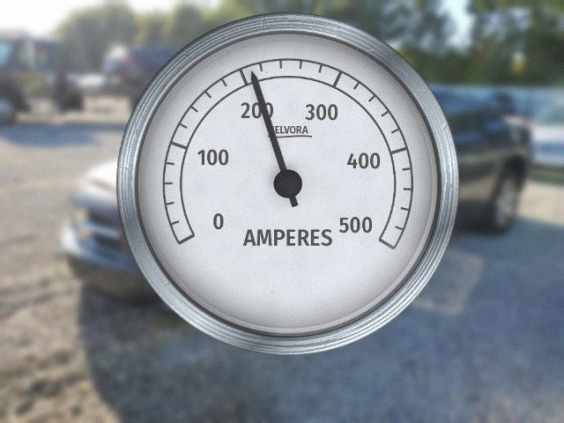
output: 210A
